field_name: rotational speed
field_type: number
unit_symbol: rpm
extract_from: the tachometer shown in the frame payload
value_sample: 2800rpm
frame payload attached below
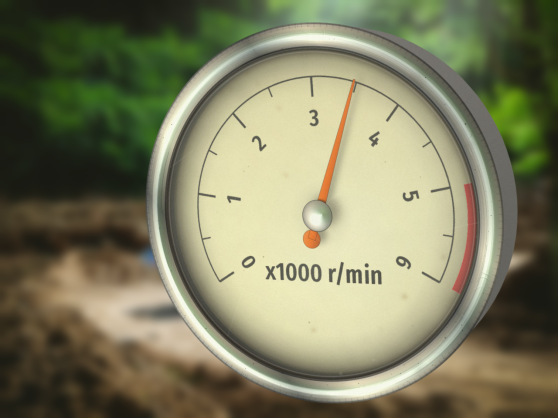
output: 3500rpm
